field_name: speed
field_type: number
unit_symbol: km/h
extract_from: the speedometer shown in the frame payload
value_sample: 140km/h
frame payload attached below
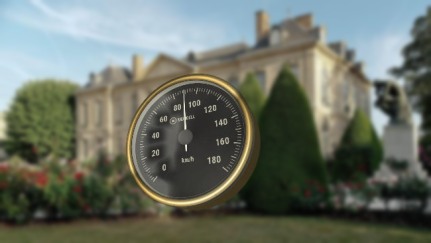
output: 90km/h
